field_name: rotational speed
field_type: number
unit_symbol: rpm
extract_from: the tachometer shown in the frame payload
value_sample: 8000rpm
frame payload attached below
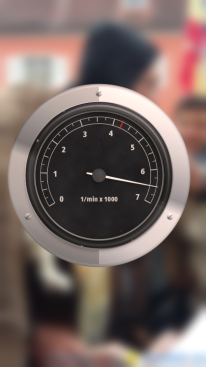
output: 6500rpm
